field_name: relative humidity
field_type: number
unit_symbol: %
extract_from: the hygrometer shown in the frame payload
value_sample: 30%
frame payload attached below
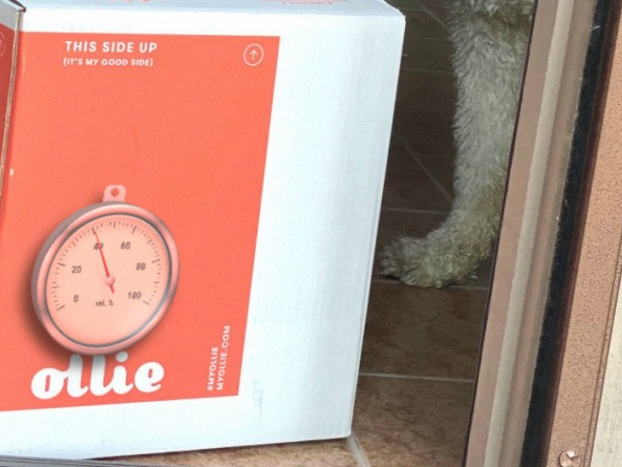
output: 40%
